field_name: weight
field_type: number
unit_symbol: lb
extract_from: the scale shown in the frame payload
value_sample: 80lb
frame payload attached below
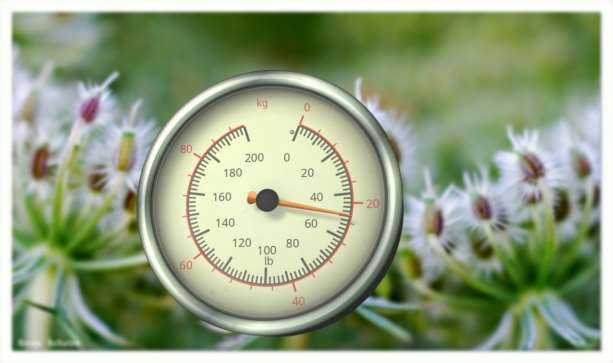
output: 50lb
